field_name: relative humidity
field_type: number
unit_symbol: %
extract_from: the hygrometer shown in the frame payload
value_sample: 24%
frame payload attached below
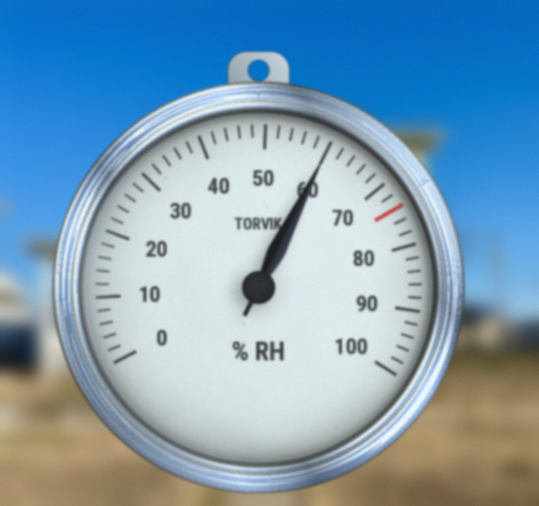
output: 60%
